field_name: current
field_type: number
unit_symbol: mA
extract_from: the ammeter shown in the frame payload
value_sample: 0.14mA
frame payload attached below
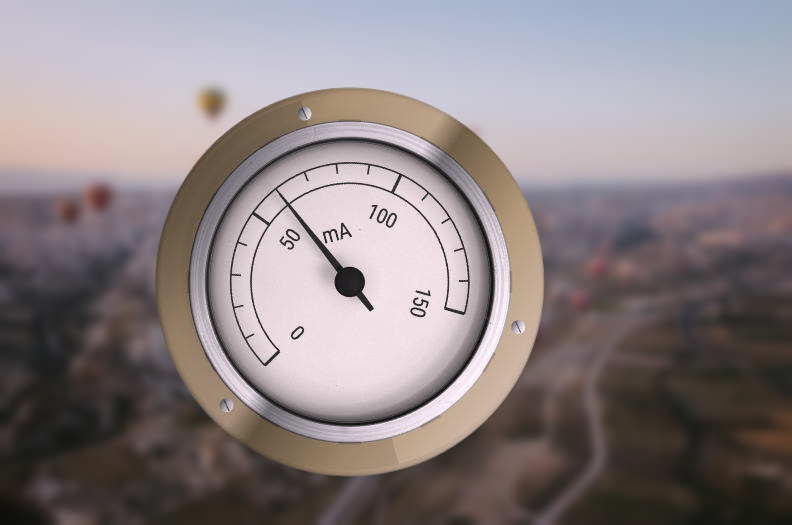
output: 60mA
